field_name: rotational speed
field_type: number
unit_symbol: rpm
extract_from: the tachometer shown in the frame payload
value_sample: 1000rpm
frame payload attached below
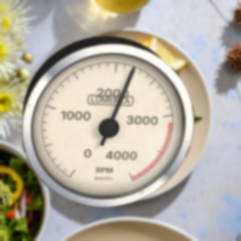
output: 2200rpm
